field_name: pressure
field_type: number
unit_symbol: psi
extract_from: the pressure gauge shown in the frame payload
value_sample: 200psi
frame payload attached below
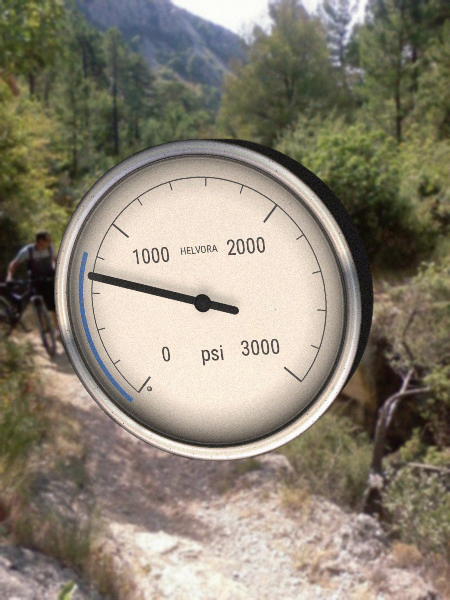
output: 700psi
